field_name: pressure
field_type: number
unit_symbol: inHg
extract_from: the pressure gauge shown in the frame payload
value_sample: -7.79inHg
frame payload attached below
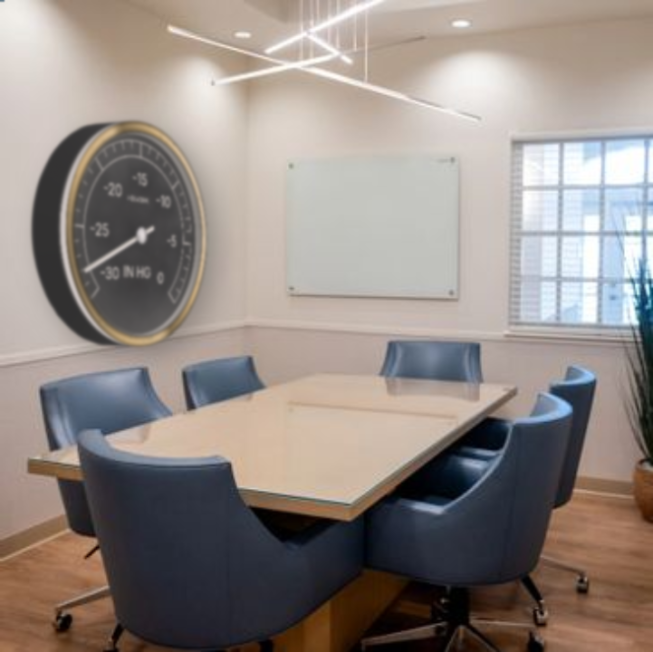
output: -28inHg
